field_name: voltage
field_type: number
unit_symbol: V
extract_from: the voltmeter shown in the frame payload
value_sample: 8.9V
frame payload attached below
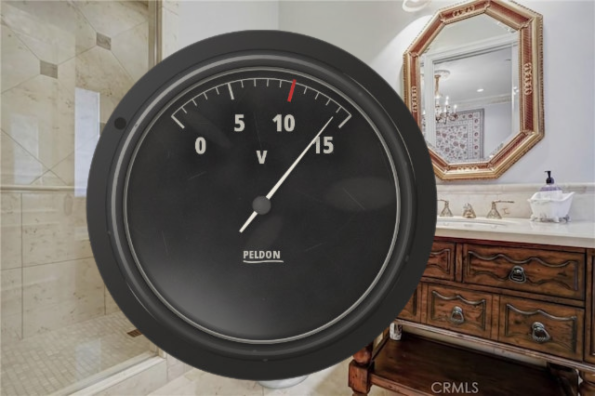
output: 14V
